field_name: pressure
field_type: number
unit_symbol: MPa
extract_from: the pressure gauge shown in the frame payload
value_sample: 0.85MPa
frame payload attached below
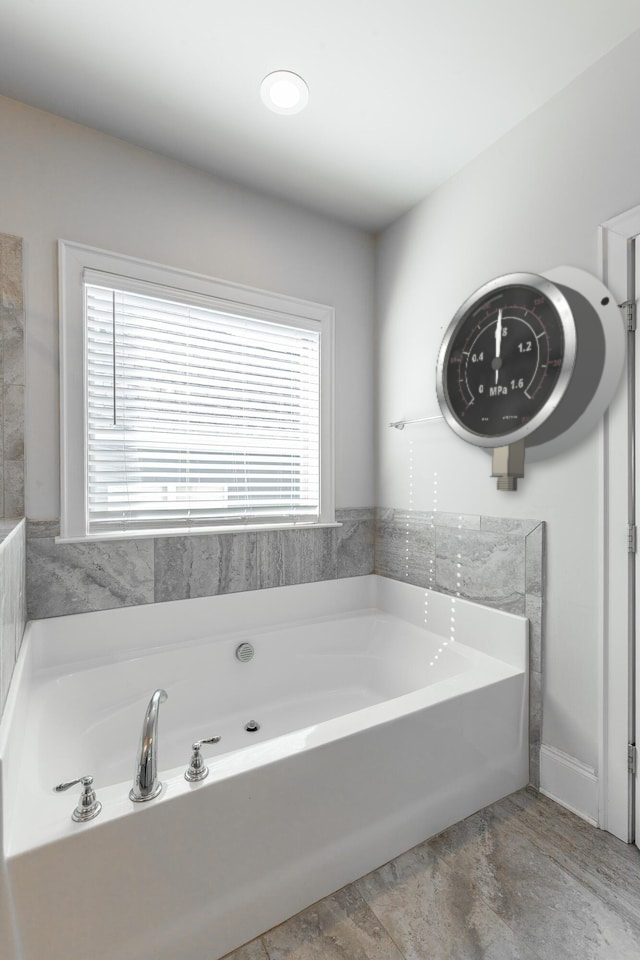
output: 0.8MPa
